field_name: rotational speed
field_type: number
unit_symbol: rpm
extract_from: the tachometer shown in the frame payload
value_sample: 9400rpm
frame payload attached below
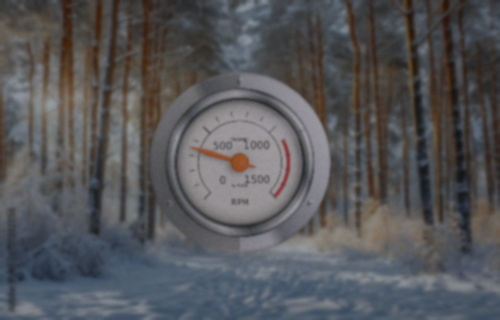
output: 350rpm
